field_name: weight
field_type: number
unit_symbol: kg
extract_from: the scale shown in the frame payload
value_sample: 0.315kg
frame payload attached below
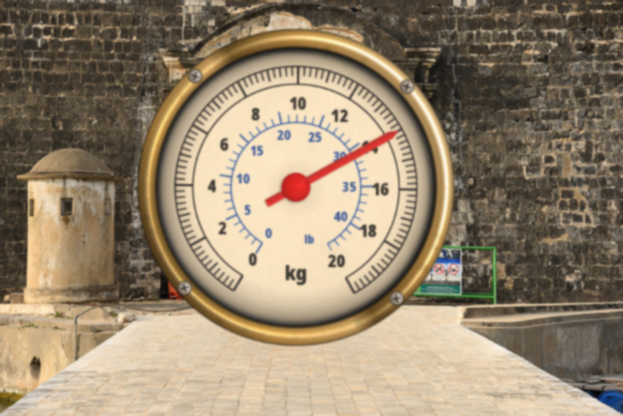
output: 14kg
